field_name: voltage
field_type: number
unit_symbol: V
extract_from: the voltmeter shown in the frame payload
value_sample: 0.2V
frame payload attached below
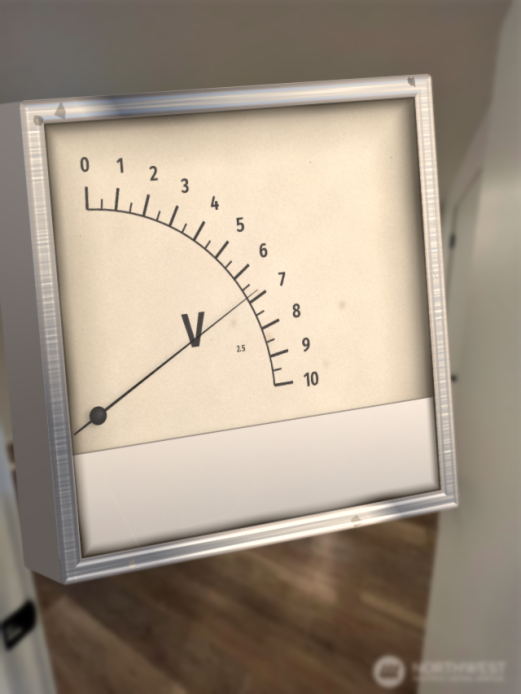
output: 6.75V
